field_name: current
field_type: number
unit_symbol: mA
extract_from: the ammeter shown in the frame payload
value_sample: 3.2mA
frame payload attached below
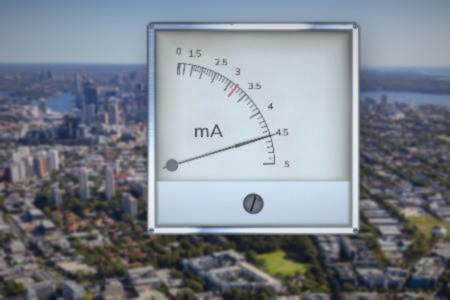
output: 4.5mA
